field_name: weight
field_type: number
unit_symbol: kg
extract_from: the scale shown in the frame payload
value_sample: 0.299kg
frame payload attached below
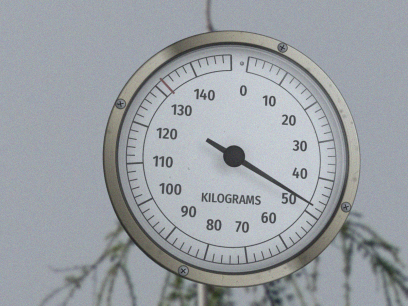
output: 48kg
